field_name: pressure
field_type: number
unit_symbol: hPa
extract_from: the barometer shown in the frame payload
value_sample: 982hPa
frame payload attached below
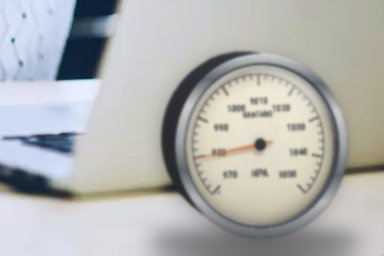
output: 980hPa
